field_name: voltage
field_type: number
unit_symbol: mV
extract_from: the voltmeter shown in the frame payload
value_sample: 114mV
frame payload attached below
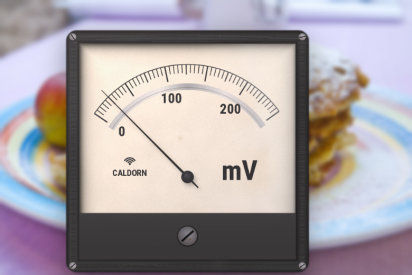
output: 25mV
